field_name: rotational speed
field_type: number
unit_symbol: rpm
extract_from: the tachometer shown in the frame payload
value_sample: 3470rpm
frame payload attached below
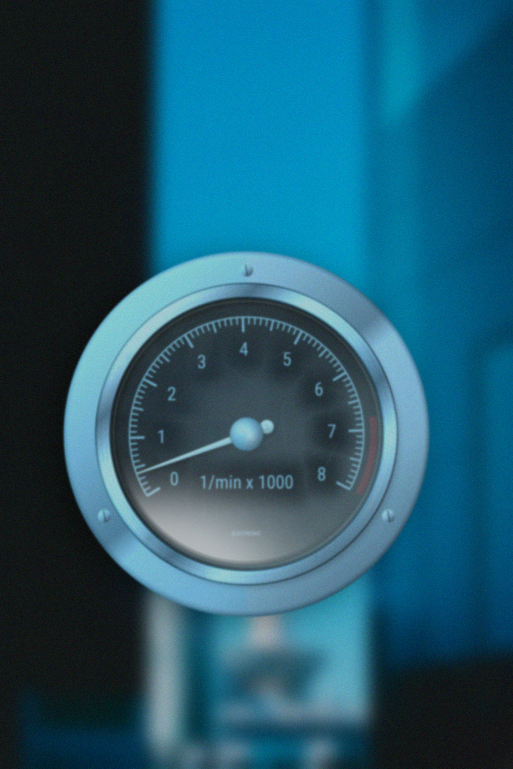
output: 400rpm
